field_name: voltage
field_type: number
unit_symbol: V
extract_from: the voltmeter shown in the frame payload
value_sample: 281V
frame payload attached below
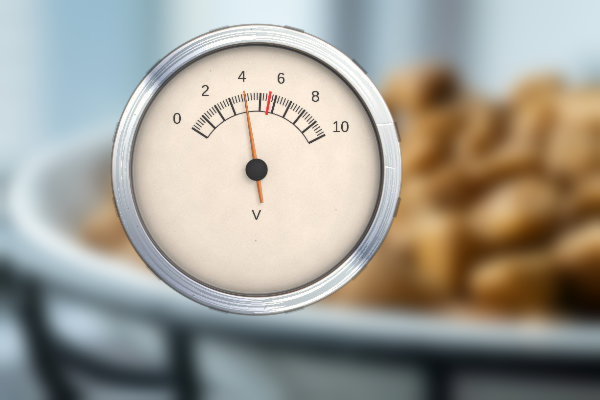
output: 4V
